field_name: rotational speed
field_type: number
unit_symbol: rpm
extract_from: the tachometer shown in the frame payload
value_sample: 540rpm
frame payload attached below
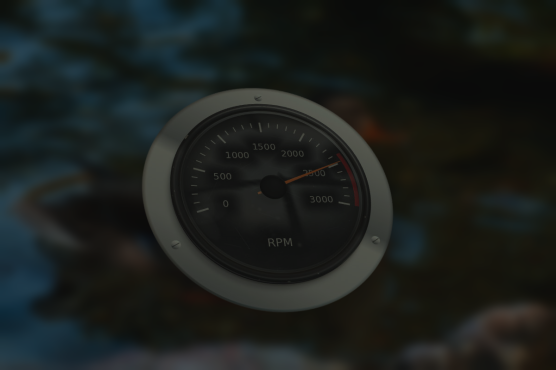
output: 2500rpm
